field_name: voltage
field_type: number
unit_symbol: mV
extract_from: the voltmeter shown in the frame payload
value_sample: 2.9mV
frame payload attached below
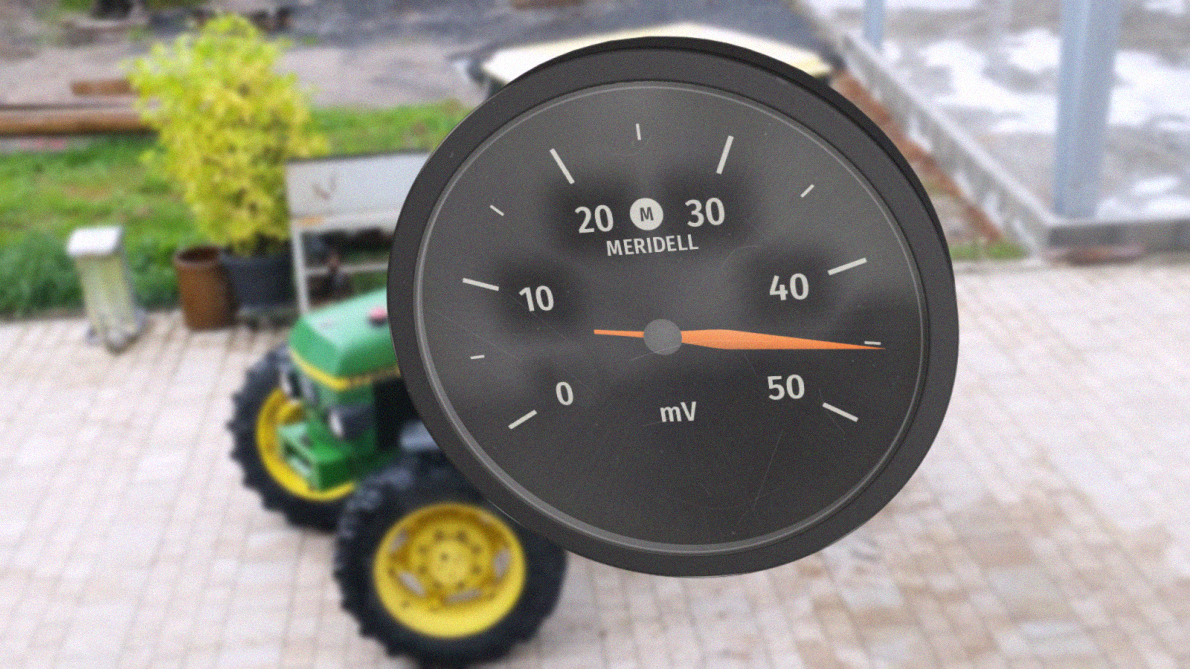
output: 45mV
